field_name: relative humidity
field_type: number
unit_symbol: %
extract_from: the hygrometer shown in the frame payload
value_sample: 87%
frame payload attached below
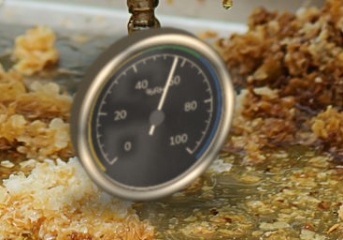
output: 56%
